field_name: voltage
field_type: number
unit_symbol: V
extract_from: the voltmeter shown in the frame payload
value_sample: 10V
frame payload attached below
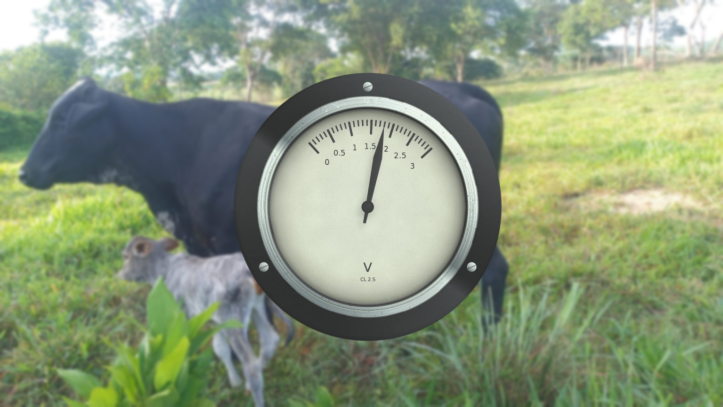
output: 1.8V
